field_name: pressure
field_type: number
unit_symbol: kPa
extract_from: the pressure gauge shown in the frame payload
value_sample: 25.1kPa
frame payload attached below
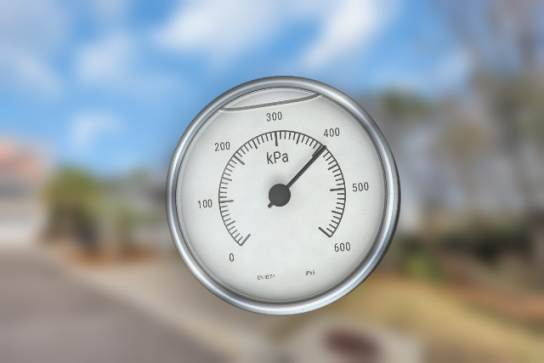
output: 410kPa
